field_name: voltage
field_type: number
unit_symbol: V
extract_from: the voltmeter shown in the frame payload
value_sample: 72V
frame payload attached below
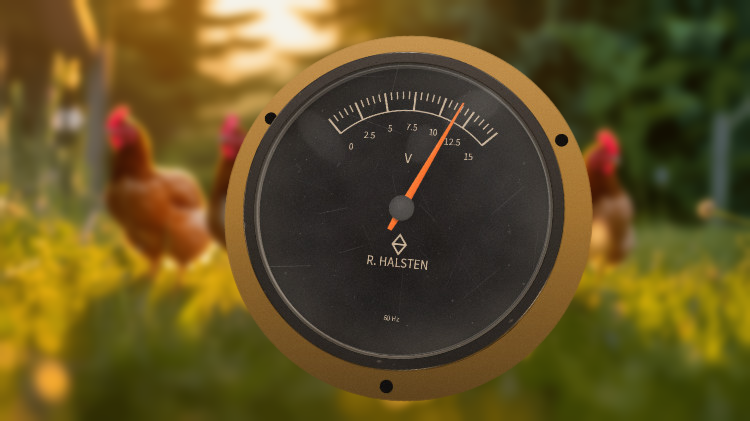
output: 11.5V
